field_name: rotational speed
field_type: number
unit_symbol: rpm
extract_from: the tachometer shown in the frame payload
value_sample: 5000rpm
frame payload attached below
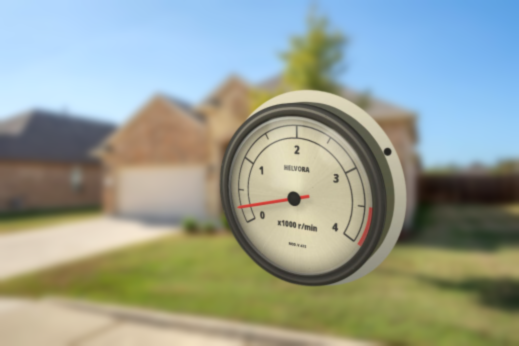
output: 250rpm
